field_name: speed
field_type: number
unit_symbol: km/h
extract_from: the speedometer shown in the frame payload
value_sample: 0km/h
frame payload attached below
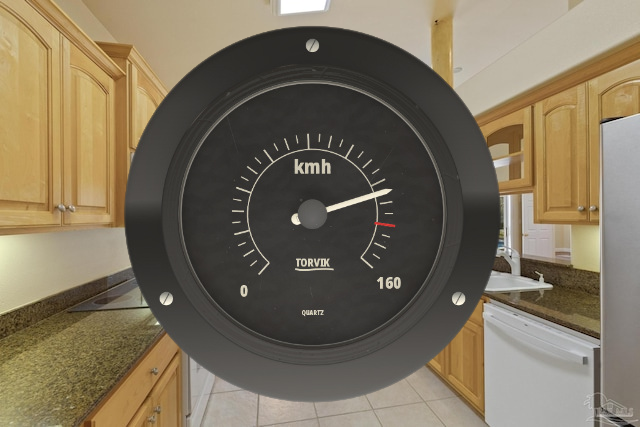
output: 125km/h
